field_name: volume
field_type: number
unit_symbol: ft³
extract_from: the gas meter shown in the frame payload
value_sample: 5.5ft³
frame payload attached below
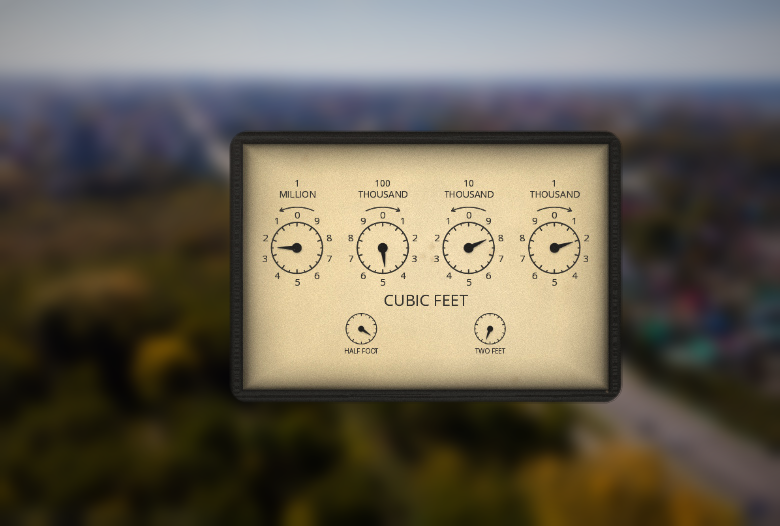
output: 248200ft³
